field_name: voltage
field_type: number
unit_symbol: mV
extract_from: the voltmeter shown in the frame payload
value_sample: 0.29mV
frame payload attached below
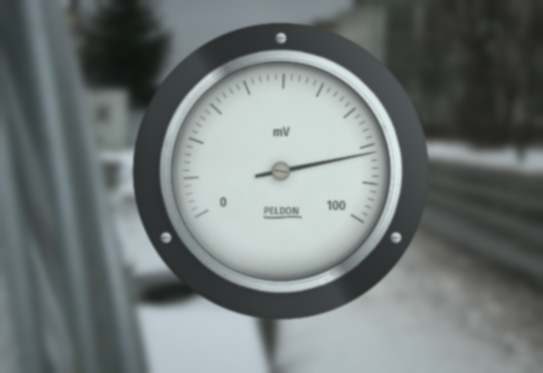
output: 82mV
